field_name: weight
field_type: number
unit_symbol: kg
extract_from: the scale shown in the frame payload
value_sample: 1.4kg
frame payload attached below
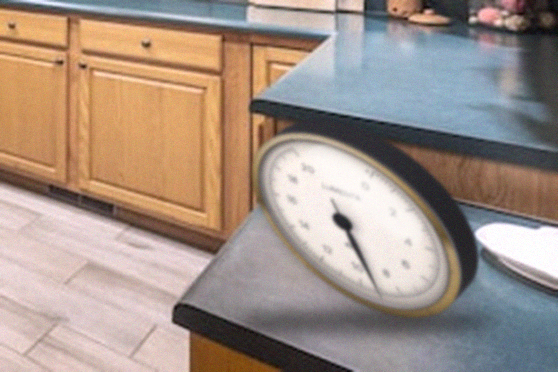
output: 9kg
